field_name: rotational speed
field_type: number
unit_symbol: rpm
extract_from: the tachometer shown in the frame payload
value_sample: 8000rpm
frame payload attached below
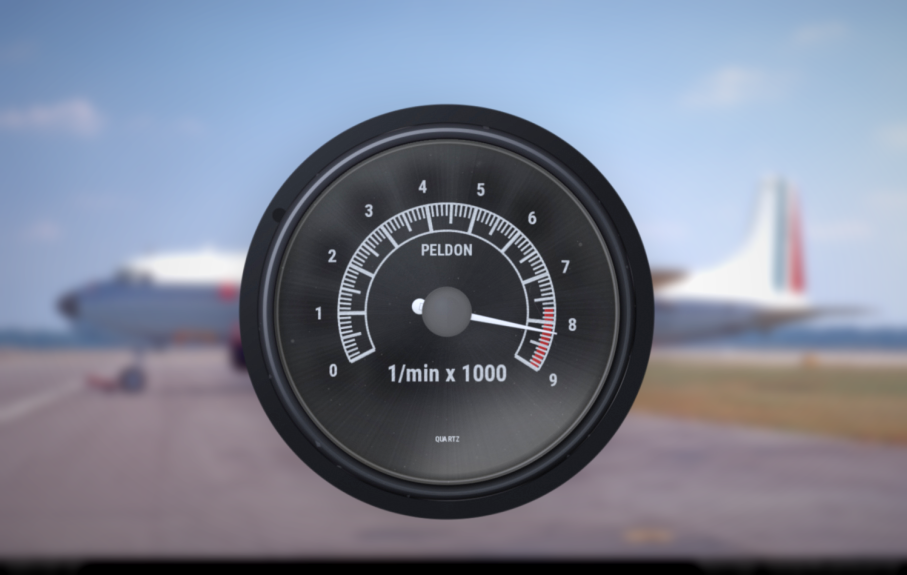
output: 8200rpm
